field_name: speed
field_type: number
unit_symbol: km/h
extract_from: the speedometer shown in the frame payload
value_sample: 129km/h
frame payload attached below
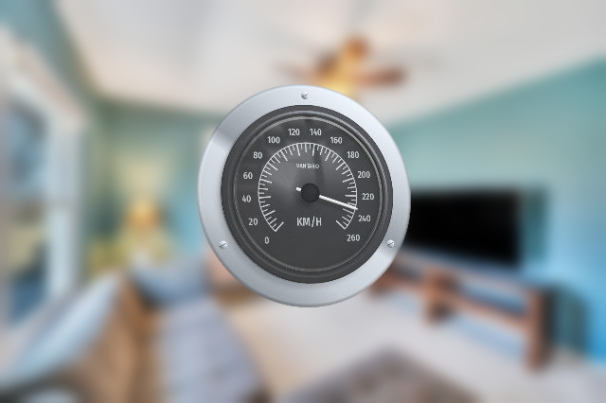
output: 235km/h
